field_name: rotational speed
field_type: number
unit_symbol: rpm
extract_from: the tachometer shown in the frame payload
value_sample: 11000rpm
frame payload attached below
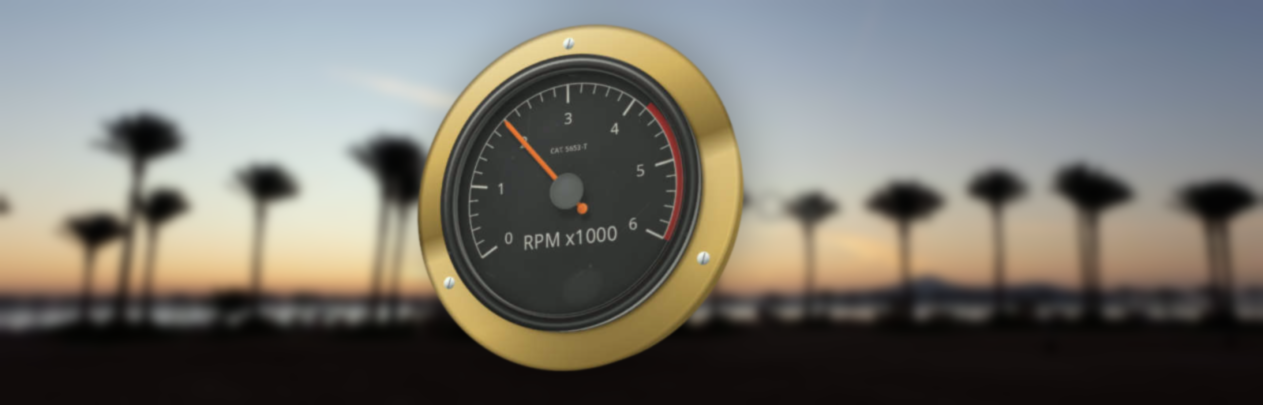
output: 2000rpm
